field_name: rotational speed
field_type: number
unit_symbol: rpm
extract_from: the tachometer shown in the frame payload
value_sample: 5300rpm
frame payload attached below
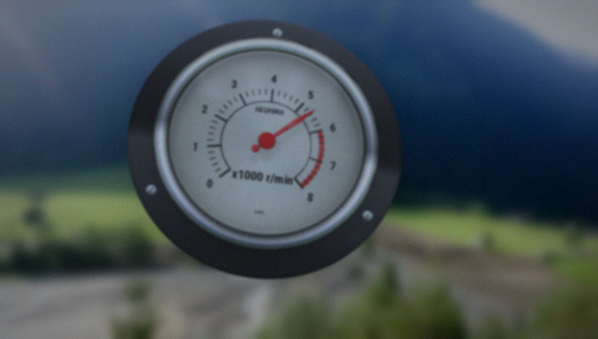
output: 5400rpm
